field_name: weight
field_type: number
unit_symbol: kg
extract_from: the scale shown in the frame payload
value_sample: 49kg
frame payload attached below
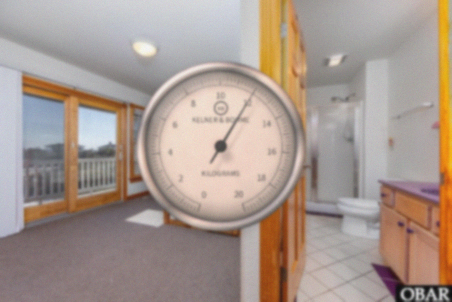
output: 12kg
